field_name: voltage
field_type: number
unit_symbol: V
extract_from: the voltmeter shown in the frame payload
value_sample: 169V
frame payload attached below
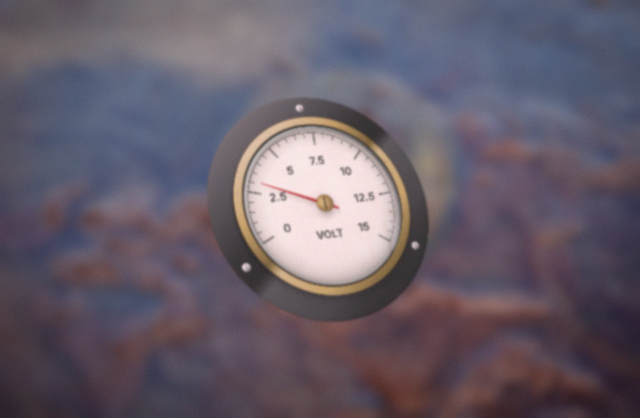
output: 3V
